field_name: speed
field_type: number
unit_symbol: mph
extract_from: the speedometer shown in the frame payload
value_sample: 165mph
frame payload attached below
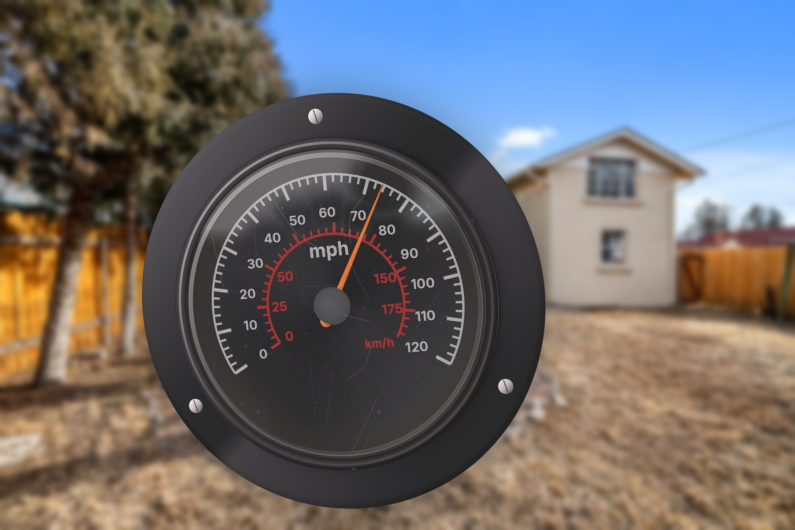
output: 74mph
